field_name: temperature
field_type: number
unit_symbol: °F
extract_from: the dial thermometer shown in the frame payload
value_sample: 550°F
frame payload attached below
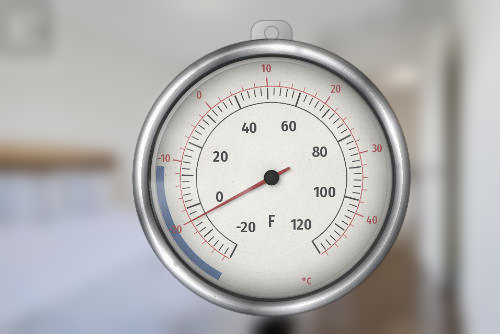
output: -4°F
